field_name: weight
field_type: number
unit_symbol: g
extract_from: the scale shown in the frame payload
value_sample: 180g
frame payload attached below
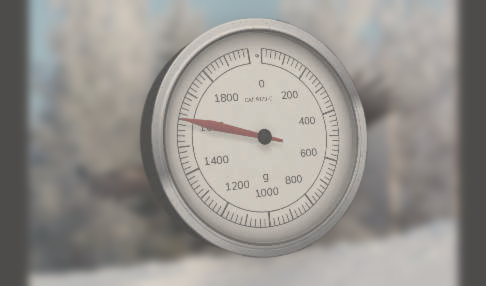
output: 1600g
